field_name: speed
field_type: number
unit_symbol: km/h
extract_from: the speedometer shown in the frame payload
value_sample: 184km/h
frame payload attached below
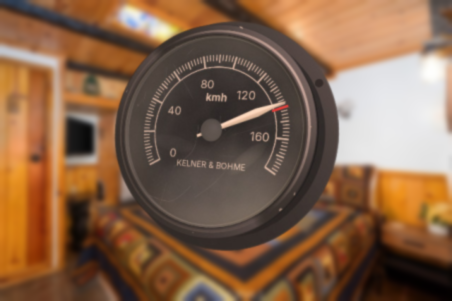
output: 140km/h
